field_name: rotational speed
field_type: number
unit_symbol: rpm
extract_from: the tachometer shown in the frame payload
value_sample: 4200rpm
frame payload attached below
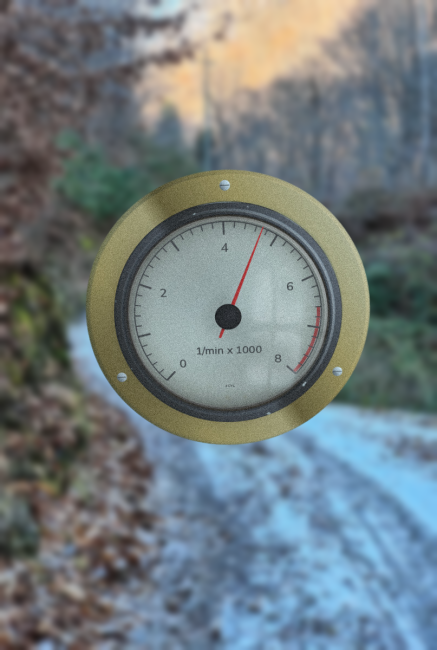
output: 4700rpm
